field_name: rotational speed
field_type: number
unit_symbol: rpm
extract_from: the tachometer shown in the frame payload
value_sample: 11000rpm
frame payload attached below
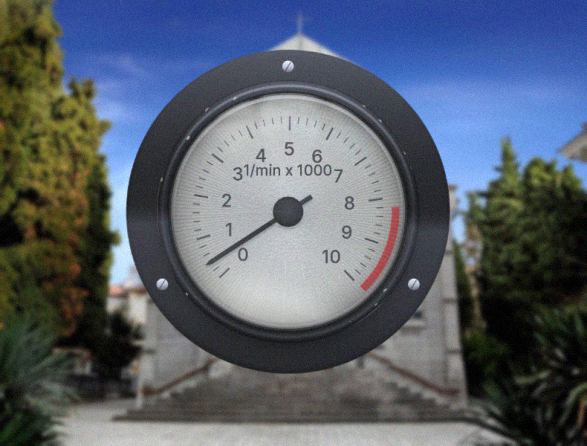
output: 400rpm
